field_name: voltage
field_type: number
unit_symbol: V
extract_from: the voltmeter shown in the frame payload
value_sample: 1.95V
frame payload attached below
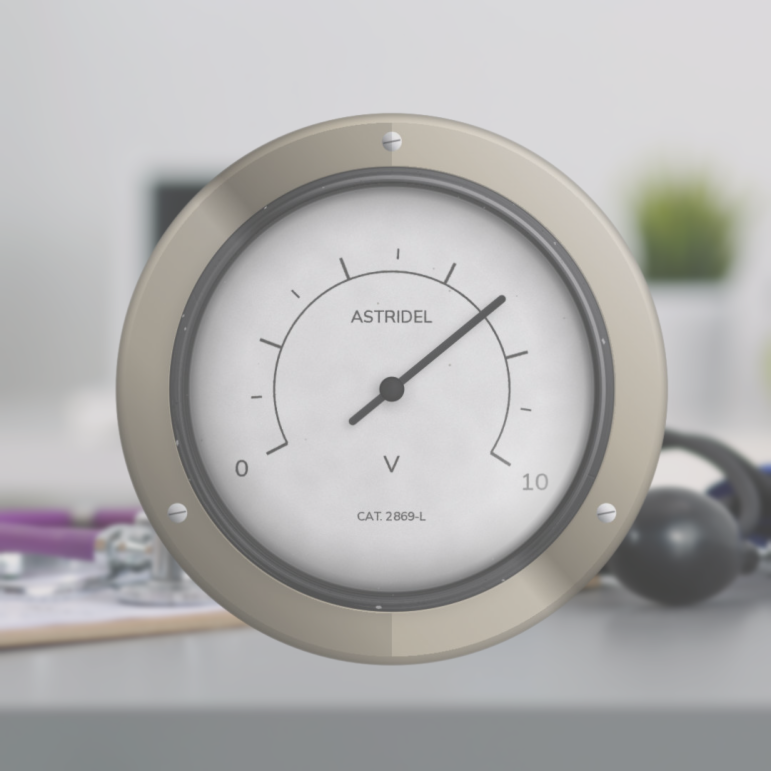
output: 7V
